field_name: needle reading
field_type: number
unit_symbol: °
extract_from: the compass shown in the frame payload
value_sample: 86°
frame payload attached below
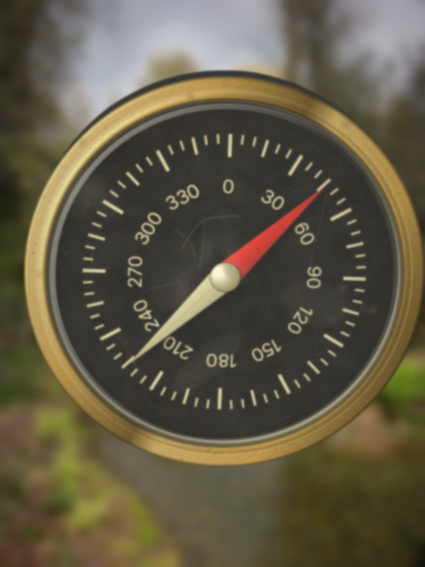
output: 45°
